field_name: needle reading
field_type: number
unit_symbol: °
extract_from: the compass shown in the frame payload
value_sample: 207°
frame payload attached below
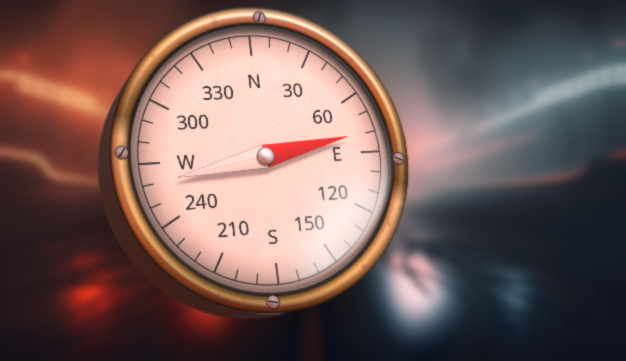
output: 80°
